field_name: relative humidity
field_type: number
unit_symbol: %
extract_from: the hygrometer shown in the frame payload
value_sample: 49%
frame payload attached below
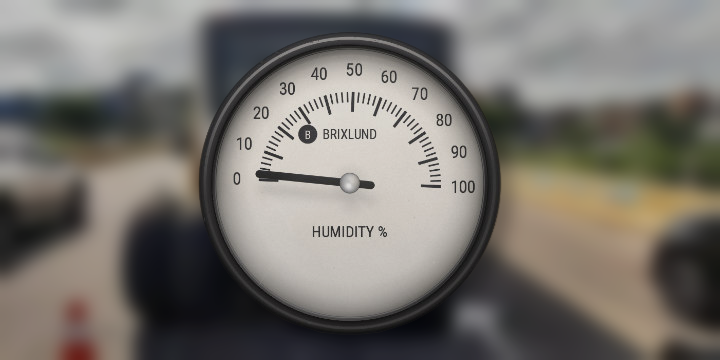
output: 2%
